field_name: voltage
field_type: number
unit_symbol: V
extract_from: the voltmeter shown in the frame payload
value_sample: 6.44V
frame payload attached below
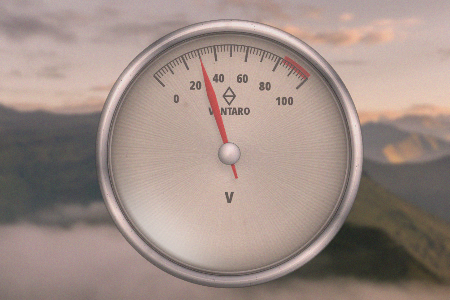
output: 30V
